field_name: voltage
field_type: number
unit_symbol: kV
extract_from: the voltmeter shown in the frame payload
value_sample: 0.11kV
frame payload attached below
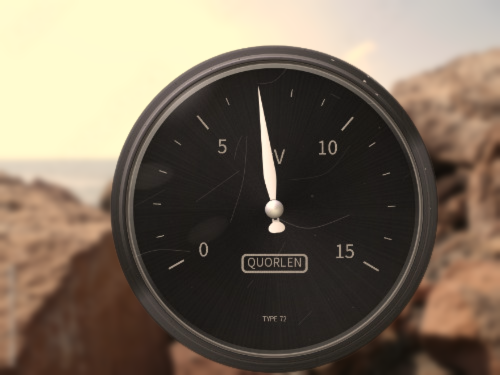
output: 7kV
